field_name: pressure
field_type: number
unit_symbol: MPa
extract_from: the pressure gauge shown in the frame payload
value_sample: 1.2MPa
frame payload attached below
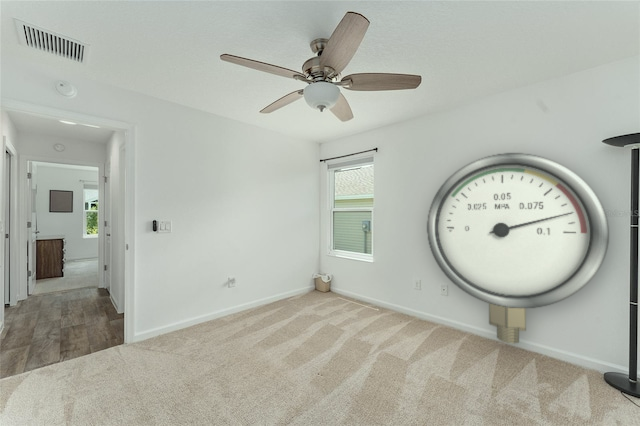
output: 0.09MPa
